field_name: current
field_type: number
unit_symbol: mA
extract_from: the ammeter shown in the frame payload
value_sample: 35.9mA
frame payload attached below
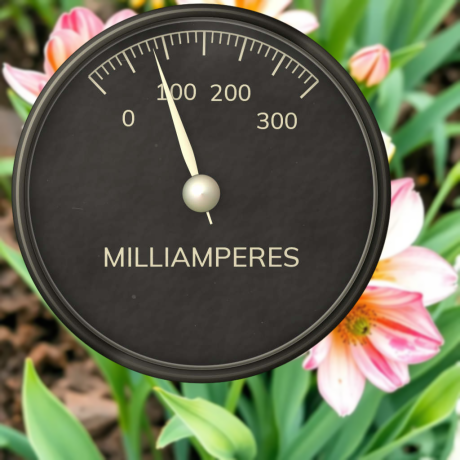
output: 85mA
